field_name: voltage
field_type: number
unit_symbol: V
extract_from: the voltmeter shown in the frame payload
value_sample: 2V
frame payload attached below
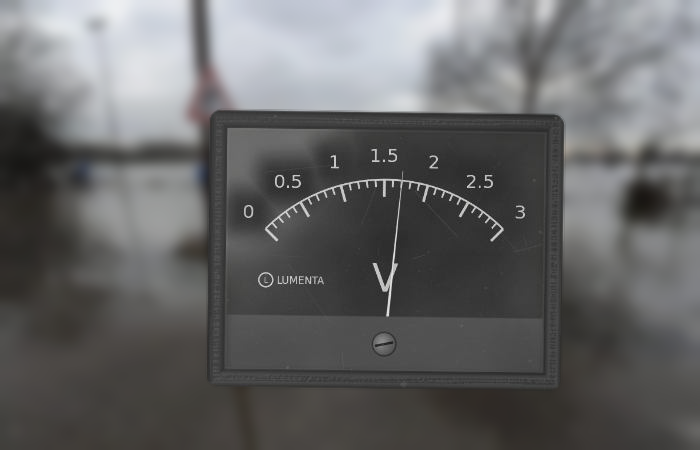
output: 1.7V
